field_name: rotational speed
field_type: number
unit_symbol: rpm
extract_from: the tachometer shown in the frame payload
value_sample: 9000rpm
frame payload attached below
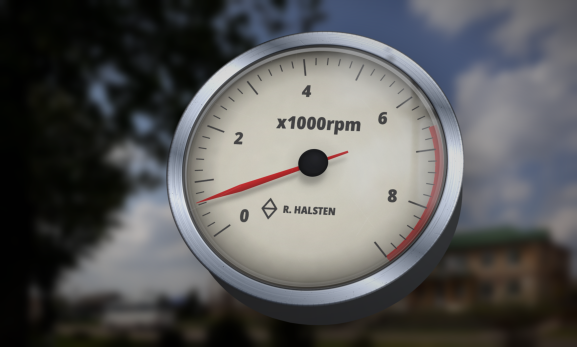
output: 600rpm
